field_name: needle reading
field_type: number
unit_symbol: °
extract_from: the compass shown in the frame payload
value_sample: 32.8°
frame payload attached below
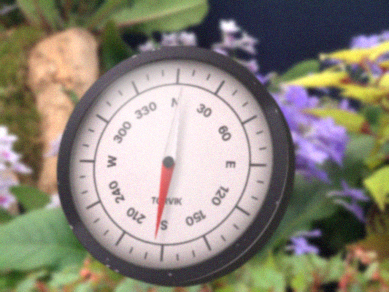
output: 185°
